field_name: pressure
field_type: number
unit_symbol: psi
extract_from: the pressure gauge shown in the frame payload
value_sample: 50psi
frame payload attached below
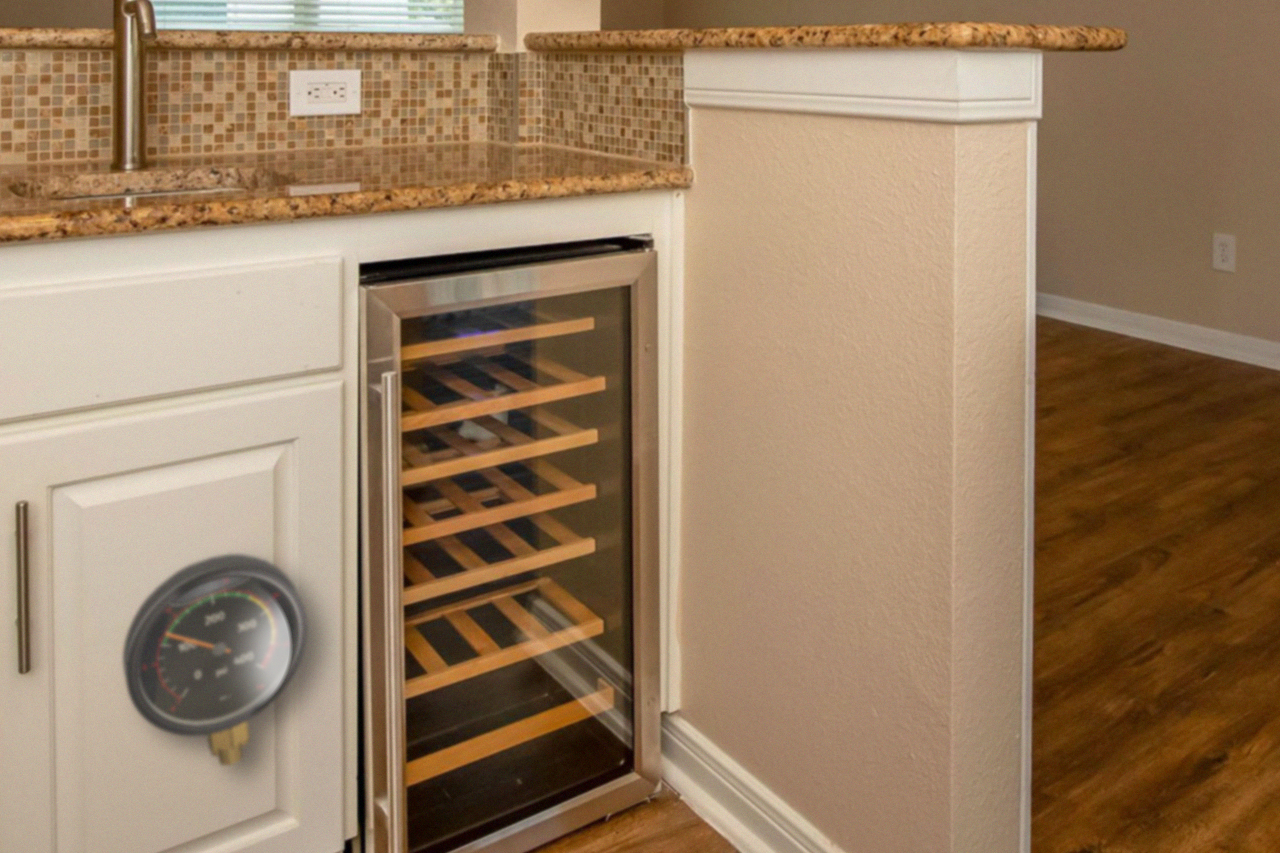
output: 120psi
